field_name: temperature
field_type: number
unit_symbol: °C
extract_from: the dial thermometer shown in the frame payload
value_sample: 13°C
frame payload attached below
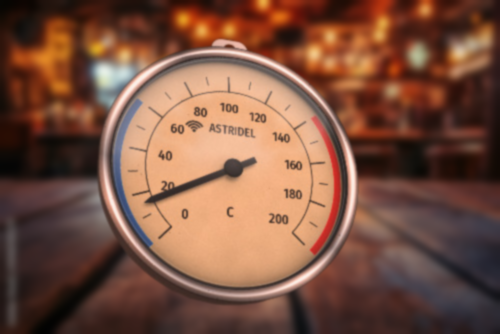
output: 15°C
